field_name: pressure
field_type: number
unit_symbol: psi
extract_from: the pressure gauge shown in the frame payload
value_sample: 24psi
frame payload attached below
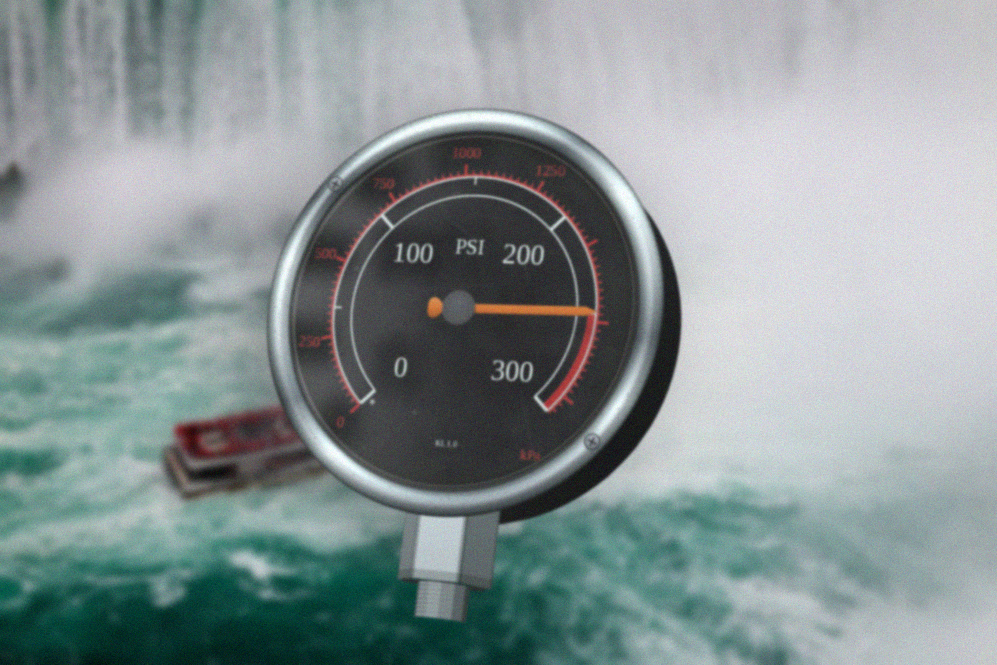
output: 250psi
